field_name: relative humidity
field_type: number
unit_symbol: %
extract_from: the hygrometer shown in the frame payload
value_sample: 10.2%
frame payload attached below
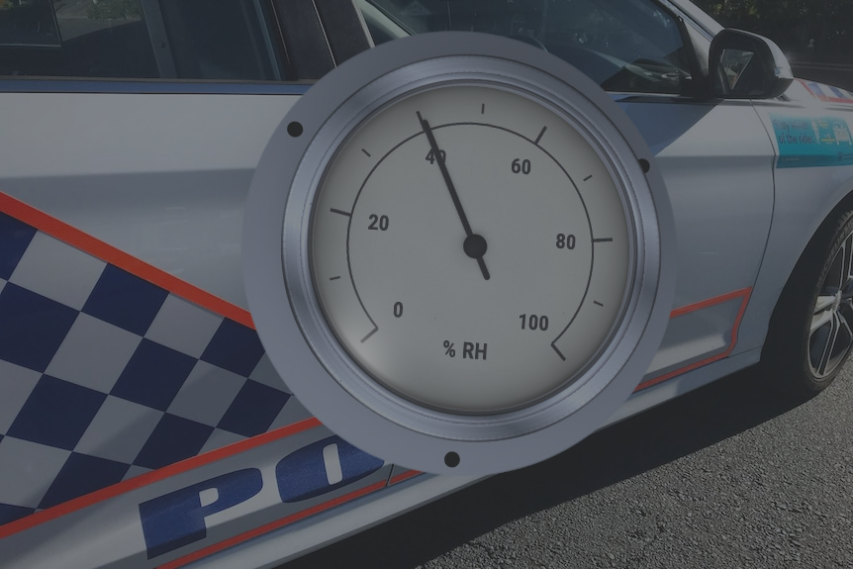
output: 40%
